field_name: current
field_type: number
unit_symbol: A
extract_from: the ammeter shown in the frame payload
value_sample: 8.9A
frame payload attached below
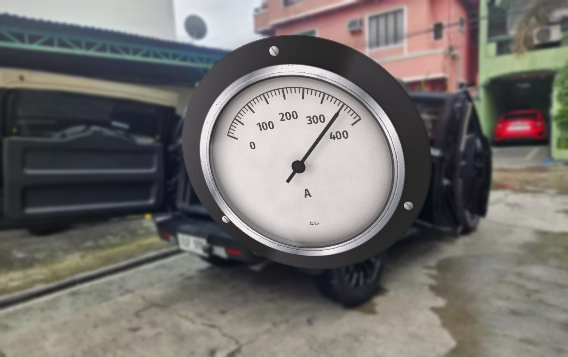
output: 350A
